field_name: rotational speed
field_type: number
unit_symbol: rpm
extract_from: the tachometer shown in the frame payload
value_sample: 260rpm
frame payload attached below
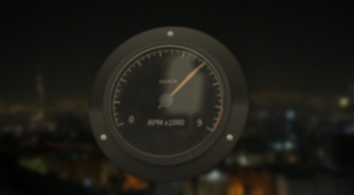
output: 6000rpm
